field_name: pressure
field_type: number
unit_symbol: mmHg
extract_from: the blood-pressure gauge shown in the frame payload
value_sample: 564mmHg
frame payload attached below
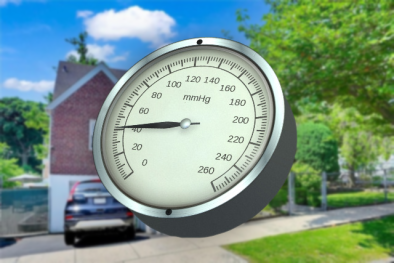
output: 40mmHg
